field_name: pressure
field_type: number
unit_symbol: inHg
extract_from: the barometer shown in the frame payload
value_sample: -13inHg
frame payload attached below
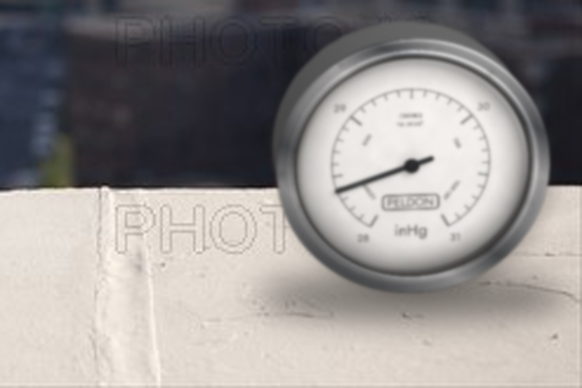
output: 28.4inHg
